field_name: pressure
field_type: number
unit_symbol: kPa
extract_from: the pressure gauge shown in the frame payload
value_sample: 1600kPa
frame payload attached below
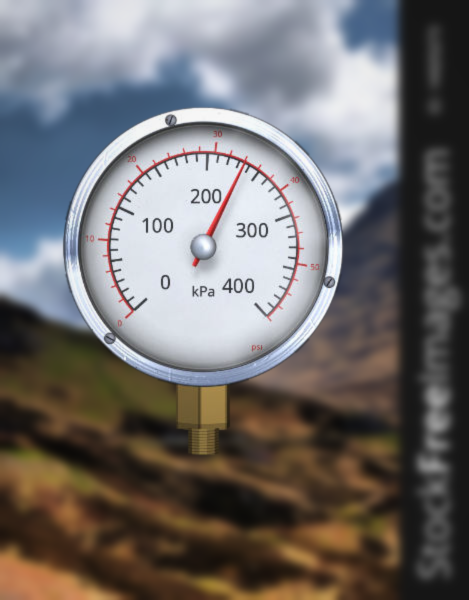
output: 235kPa
